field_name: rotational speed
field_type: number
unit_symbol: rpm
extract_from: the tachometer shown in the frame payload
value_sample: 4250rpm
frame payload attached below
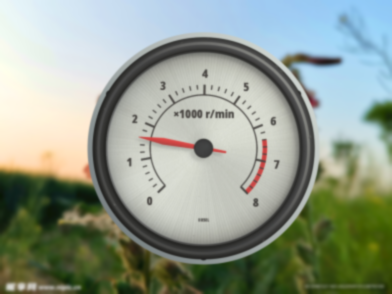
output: 1600rpm
